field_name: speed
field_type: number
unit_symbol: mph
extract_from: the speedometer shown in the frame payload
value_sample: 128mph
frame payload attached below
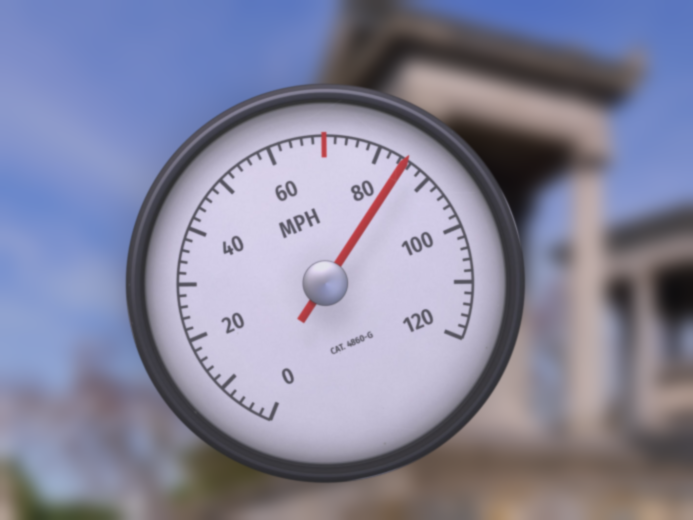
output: 85mph
